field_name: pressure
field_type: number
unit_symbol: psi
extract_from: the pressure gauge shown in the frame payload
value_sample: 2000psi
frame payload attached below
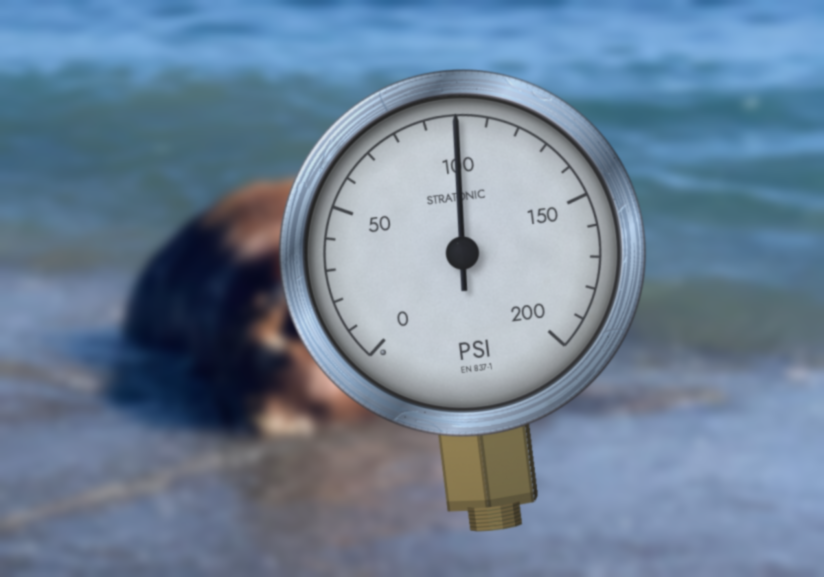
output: 100psi
